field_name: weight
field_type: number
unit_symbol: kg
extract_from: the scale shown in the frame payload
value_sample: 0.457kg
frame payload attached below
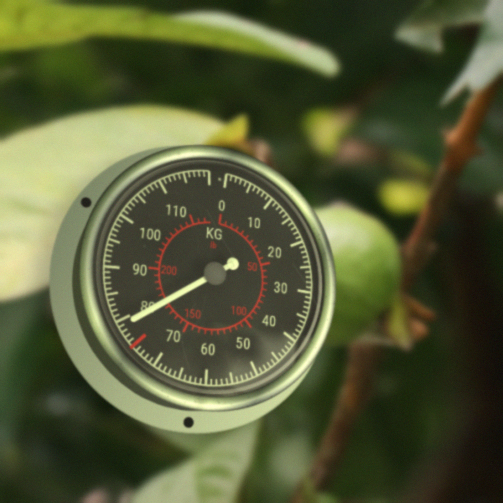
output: 79kg
